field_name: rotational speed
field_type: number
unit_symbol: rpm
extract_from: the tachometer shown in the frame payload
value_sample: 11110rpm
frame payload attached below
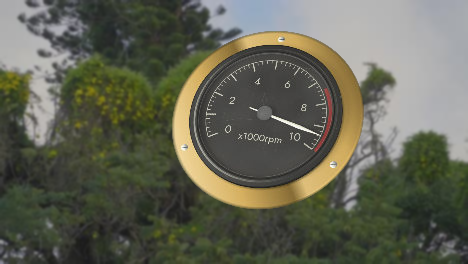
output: 9400rpm
